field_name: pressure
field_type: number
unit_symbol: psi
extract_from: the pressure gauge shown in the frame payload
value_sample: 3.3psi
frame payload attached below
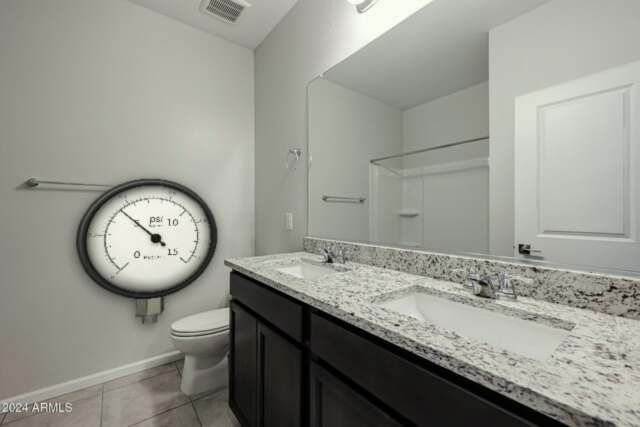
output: 5psi
